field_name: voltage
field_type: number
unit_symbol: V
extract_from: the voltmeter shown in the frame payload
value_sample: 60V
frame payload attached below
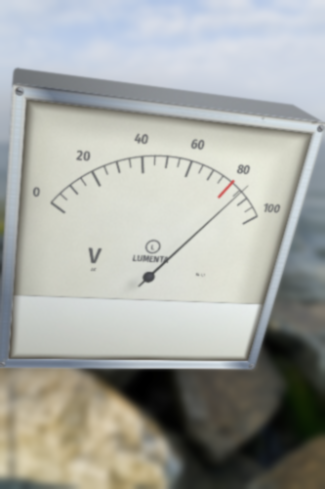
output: 85V
